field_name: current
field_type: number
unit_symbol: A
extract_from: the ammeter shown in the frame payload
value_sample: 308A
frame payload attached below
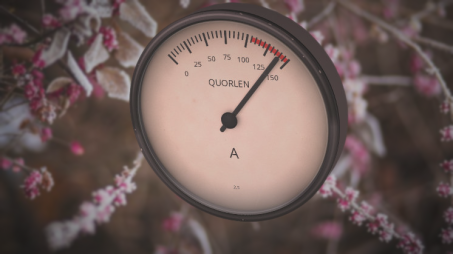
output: 140A
